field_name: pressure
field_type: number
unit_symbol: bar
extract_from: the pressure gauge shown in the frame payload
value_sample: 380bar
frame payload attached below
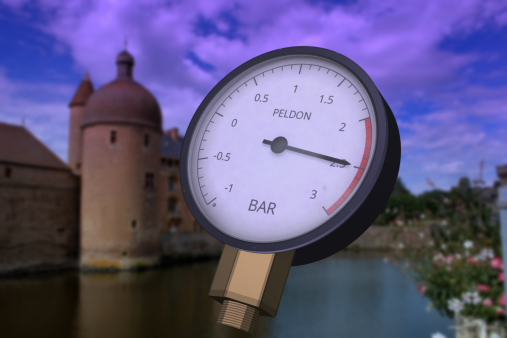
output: 2.5bar
